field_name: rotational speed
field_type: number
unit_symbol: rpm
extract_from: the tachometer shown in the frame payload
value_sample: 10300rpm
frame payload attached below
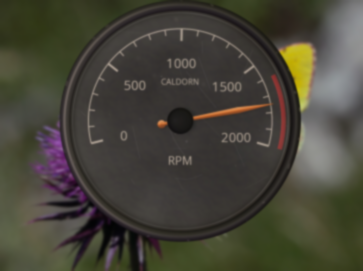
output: 1750rpm
